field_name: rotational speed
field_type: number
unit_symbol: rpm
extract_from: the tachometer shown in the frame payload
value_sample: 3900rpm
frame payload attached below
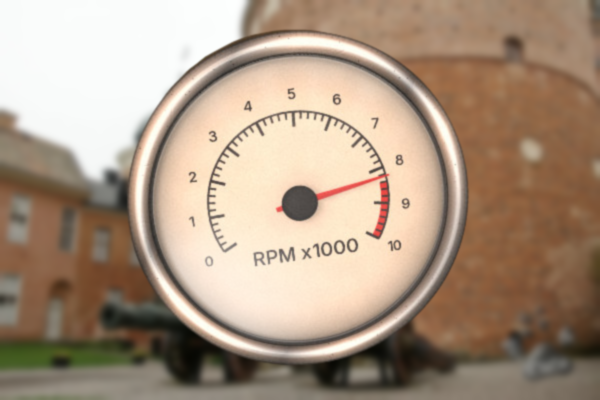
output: 8200rpm
